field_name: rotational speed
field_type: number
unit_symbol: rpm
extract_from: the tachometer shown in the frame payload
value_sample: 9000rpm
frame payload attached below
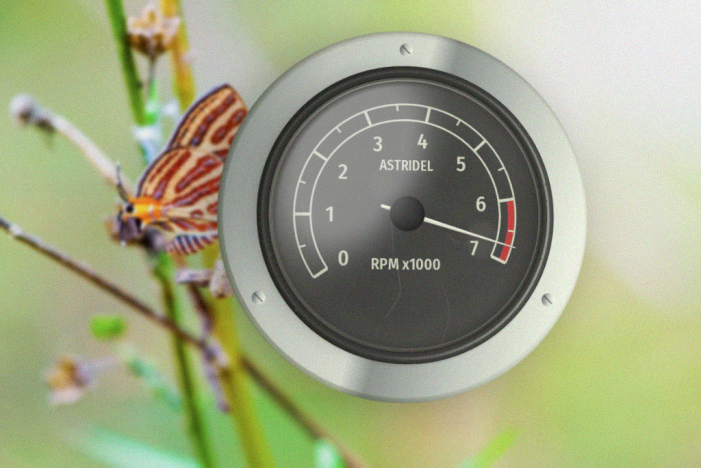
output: 6750rpm
